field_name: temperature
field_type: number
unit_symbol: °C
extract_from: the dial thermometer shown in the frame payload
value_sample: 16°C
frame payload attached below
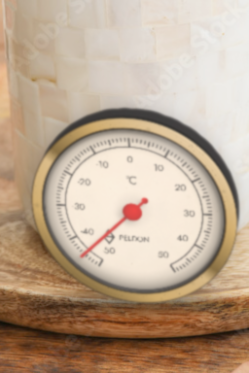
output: -45°C
